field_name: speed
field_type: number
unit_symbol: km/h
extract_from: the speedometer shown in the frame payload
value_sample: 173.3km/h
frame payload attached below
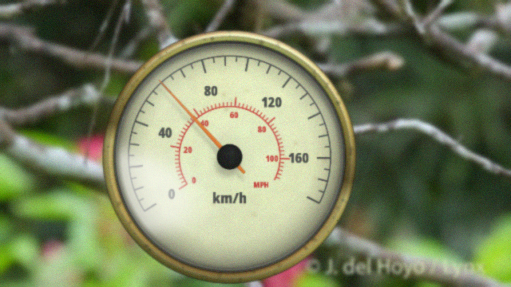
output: 60km/h
